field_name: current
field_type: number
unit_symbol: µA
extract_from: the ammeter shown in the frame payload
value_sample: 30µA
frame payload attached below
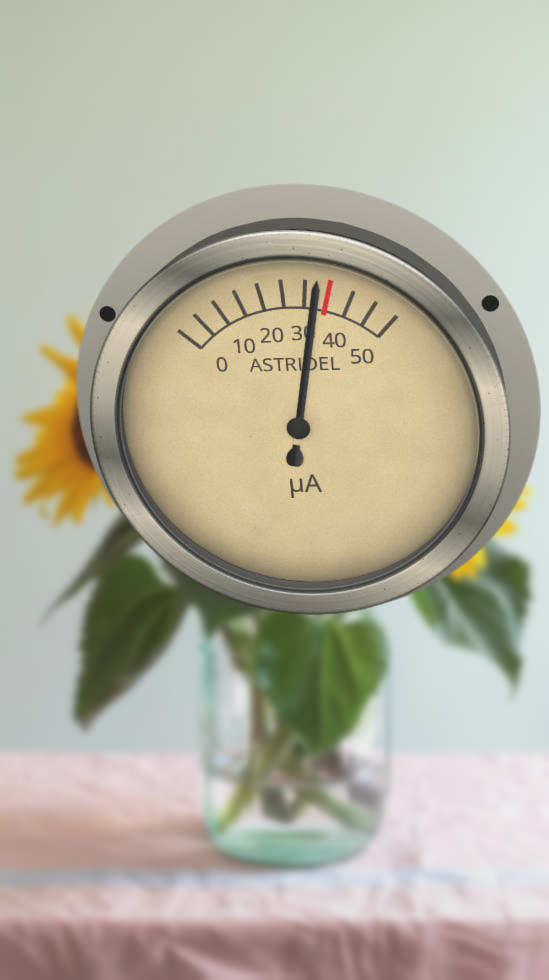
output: 32.5µA
